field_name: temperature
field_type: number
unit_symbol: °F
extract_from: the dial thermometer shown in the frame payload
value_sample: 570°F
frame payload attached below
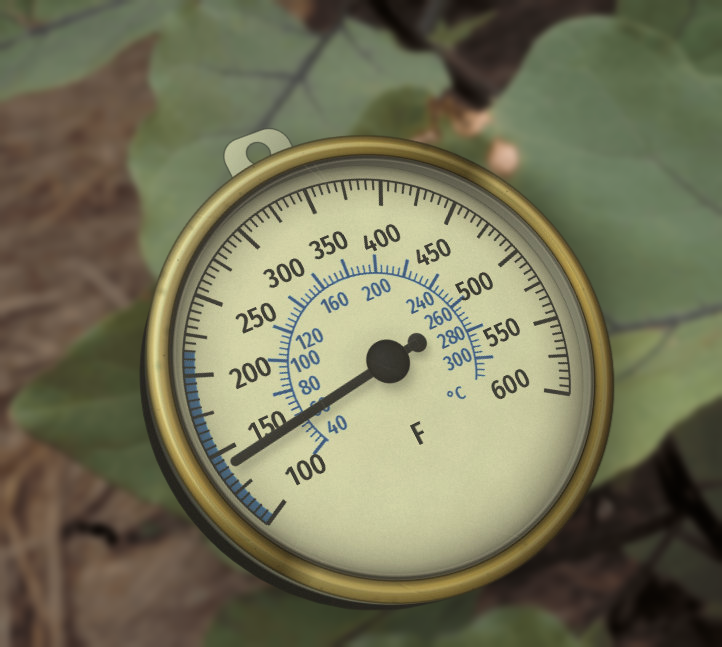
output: 140°F
